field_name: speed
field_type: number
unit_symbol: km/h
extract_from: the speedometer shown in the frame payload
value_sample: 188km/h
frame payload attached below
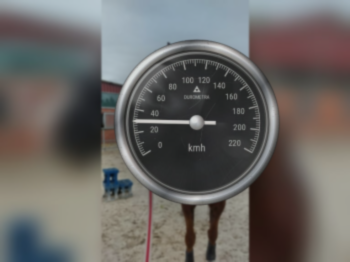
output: 30km/h
